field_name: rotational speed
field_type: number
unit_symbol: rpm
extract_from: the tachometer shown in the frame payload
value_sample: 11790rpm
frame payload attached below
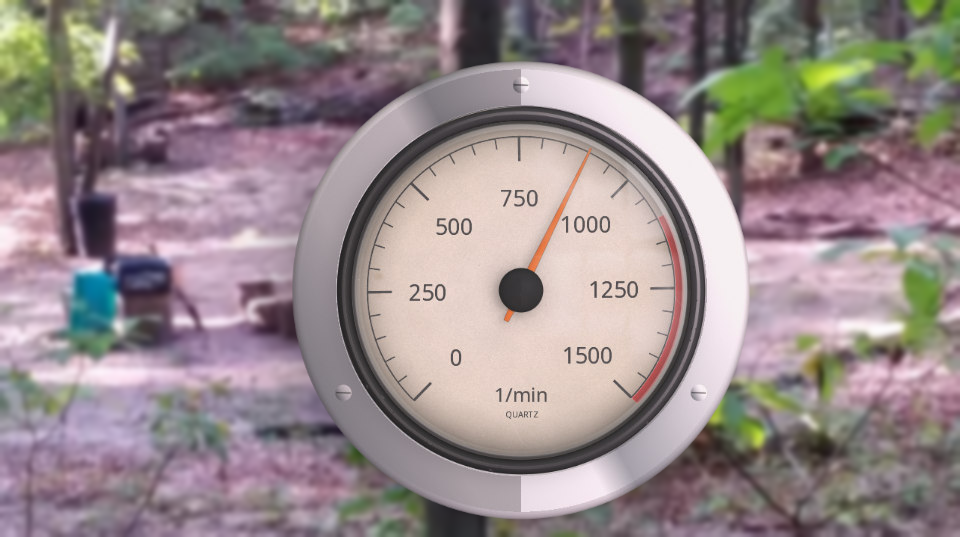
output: 900rpm
